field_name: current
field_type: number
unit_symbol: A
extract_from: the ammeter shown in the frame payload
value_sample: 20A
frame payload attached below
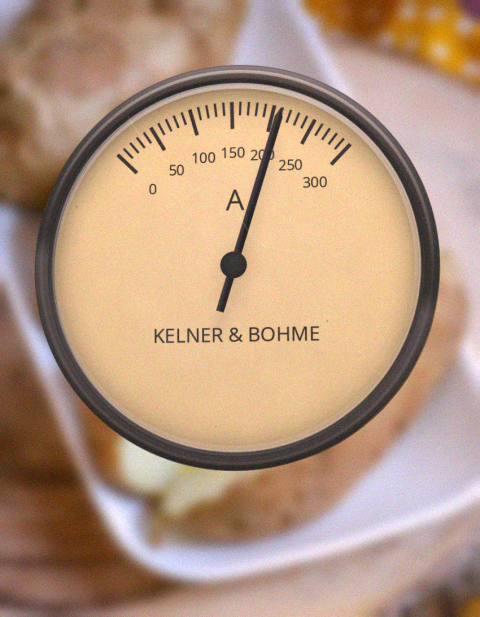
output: 210A
